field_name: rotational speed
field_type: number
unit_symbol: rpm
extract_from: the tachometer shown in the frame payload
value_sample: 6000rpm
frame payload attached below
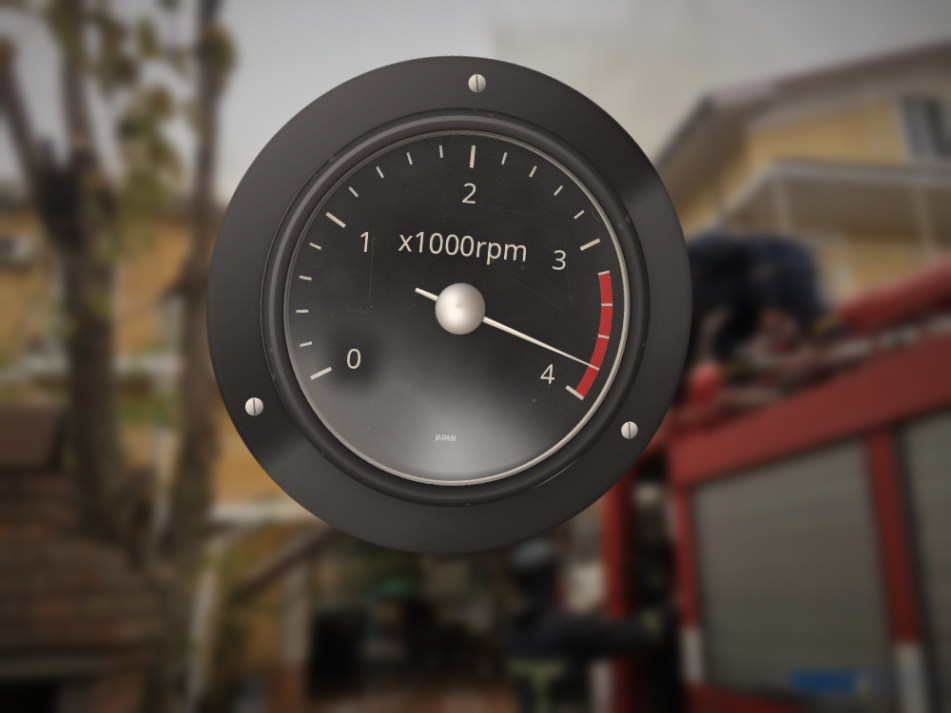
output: 3800rpm
